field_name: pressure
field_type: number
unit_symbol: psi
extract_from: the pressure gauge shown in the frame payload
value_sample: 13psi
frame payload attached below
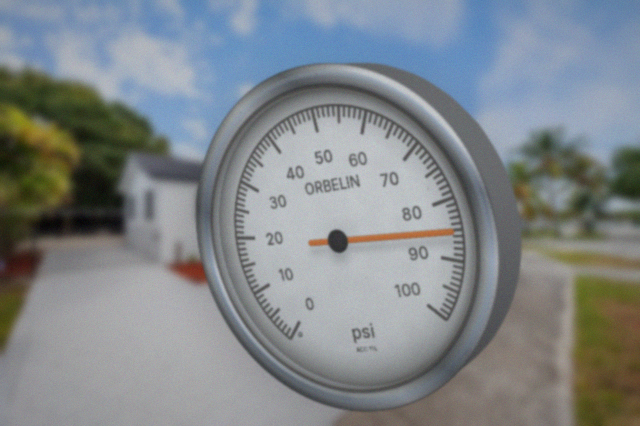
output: 85psi
